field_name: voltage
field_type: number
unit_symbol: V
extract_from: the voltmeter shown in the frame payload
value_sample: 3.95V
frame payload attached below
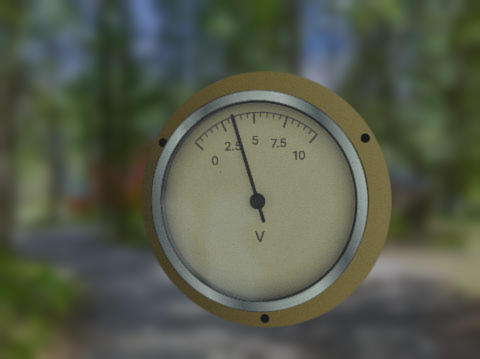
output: 3.5V
